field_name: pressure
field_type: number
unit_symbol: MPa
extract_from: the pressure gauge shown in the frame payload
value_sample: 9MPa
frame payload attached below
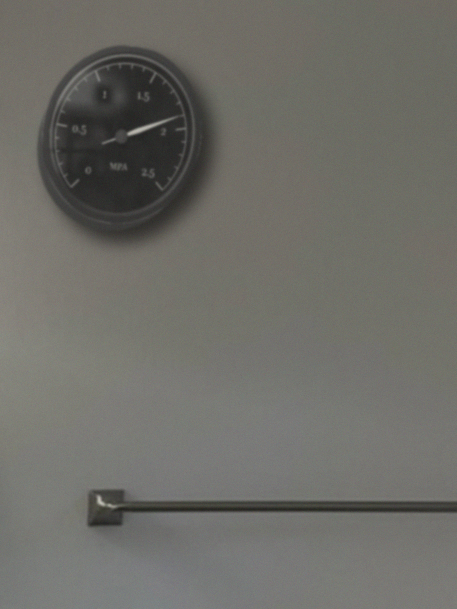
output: 1.9MPa
